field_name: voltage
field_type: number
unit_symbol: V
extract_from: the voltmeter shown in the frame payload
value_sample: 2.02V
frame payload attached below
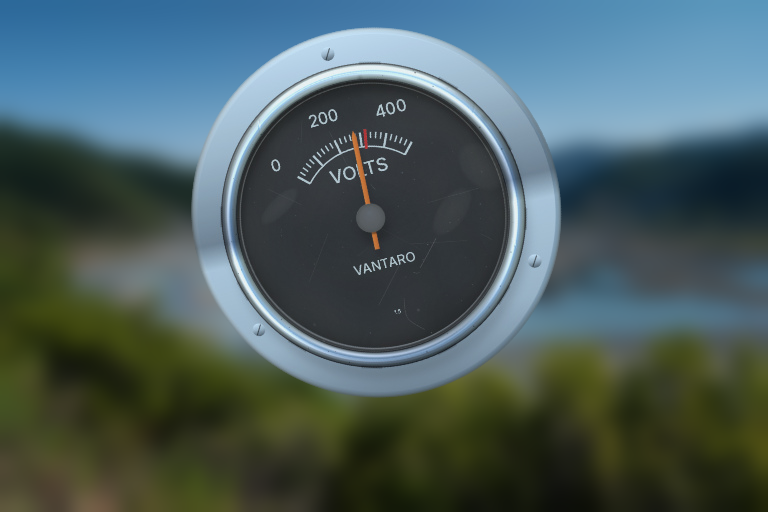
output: 280V
